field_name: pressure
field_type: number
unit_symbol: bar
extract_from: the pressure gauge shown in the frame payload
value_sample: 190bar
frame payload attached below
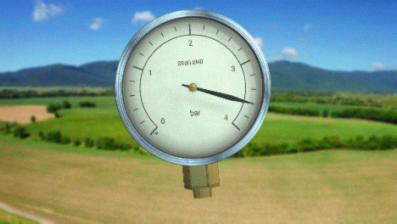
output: 3.6bar
